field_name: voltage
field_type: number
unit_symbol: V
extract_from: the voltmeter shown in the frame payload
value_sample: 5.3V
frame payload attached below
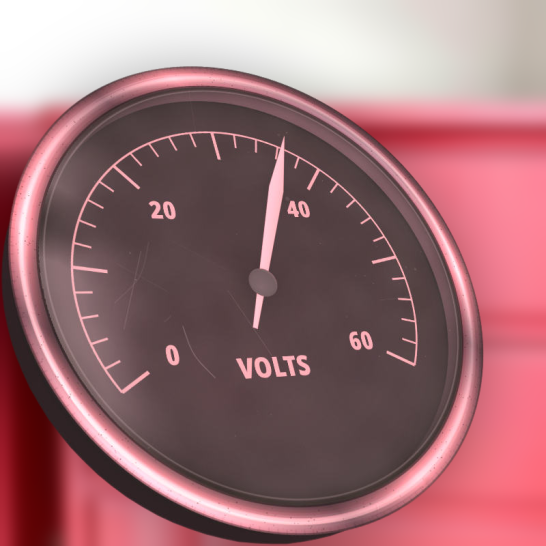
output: 36V
